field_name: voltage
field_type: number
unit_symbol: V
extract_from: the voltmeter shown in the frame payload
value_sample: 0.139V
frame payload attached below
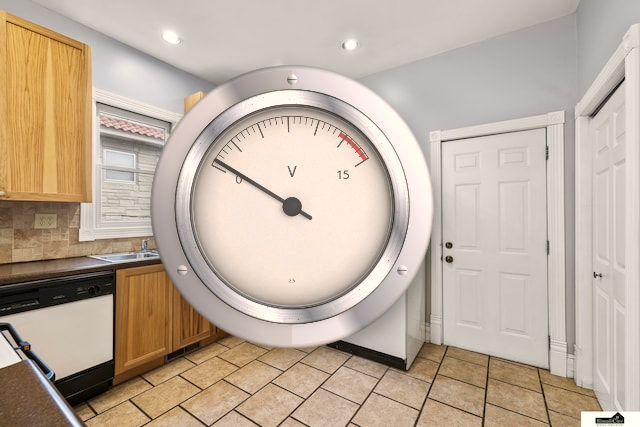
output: 0.5V
